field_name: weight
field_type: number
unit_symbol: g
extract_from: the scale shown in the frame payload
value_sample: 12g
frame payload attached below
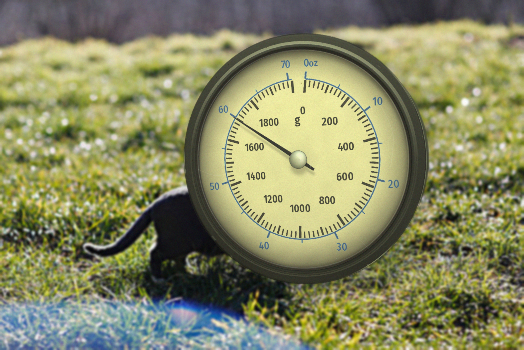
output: 1700g
